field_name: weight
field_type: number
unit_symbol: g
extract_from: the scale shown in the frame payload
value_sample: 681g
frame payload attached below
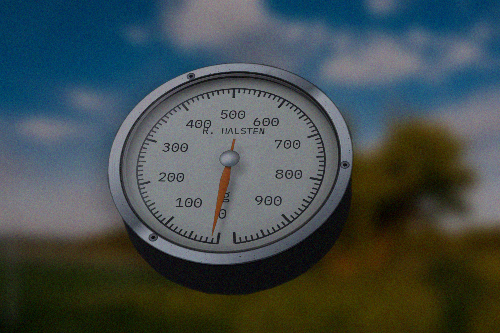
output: 10g
